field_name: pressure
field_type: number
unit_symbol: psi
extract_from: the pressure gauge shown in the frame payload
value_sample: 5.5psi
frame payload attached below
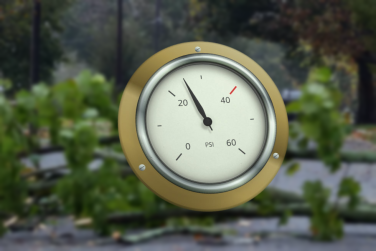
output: 25psi
